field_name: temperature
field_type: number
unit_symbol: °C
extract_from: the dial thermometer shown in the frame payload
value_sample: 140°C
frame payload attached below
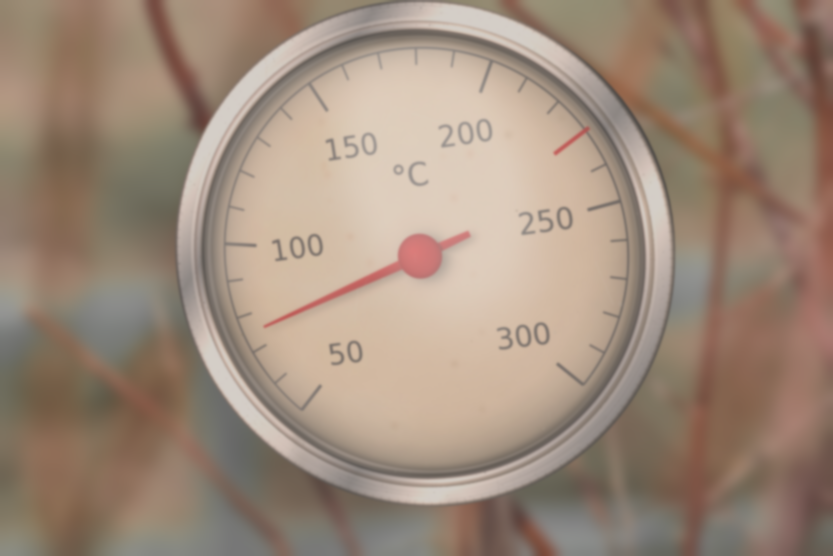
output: 75°C
